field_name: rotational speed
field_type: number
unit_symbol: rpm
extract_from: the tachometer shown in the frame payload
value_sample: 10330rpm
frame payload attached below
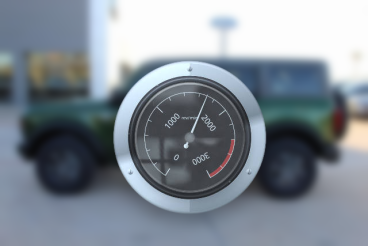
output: 1700rpm
